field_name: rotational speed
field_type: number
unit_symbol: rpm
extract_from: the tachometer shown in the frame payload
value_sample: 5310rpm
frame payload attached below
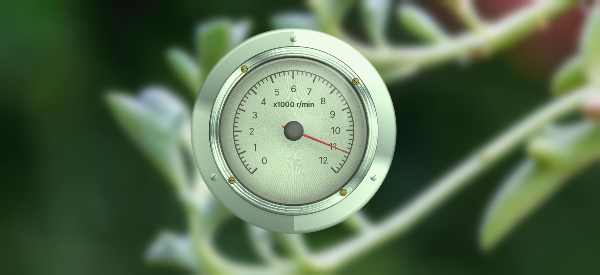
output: 11000rpm
